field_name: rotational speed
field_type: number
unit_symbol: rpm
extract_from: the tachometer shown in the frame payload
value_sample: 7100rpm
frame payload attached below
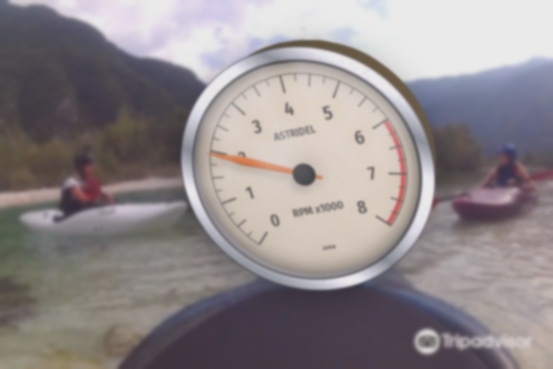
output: 2000rpm
